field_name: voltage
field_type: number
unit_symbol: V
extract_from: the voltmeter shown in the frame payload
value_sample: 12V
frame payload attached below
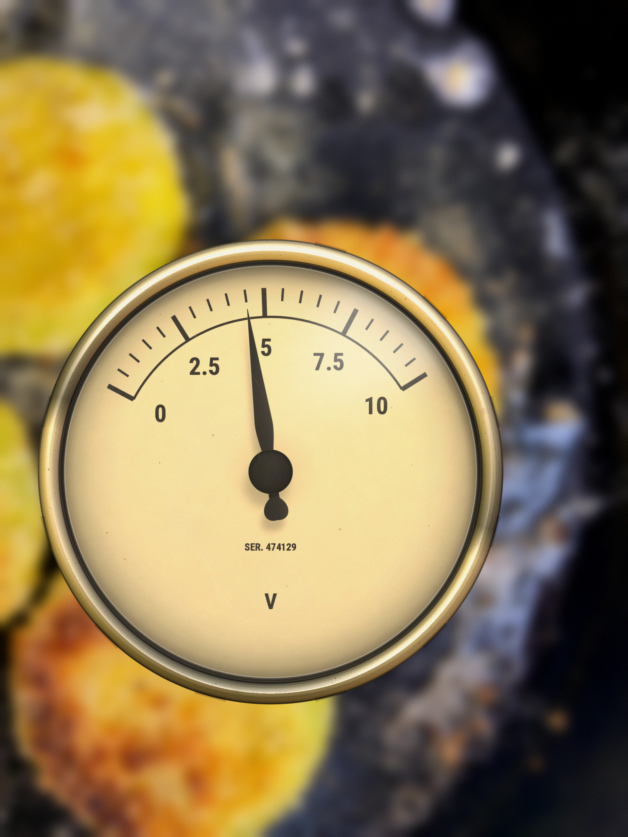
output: 4.5V
